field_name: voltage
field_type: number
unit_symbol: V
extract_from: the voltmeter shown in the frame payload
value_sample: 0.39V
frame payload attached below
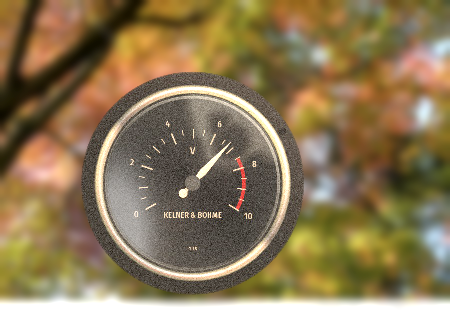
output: 6.75V
